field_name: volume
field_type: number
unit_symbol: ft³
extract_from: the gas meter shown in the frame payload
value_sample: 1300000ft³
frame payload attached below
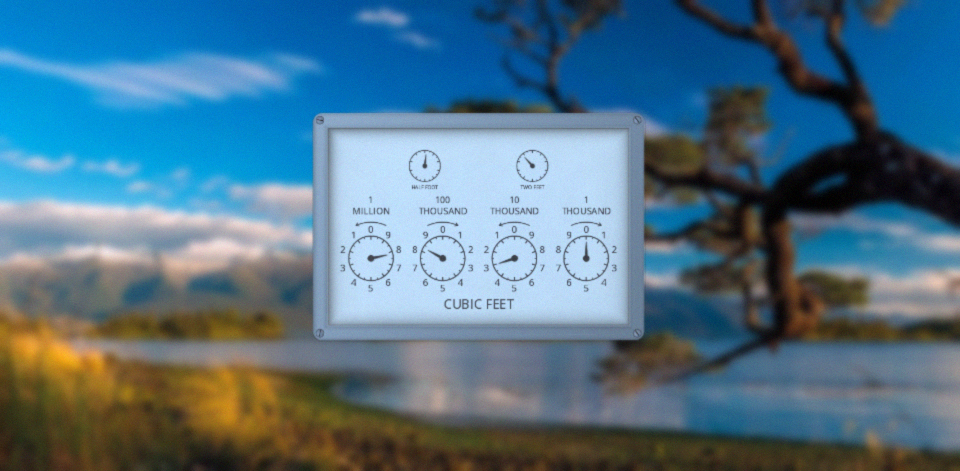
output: 783000ft³
